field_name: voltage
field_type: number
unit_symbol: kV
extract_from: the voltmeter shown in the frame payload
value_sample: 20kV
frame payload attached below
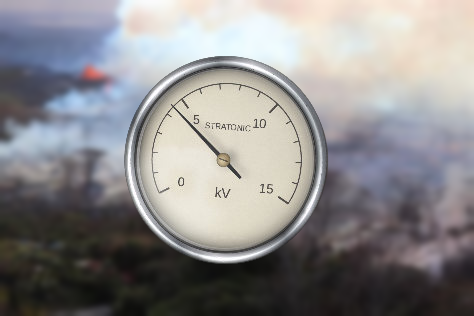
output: 4.5kV
